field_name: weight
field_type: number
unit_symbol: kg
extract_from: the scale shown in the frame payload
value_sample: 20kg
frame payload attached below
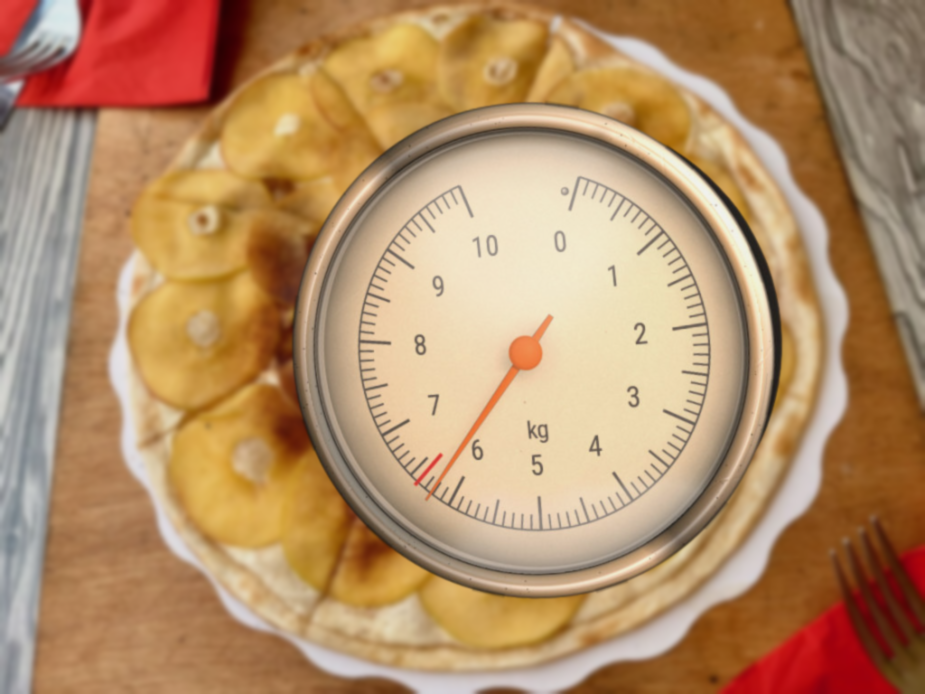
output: 6.2kg
